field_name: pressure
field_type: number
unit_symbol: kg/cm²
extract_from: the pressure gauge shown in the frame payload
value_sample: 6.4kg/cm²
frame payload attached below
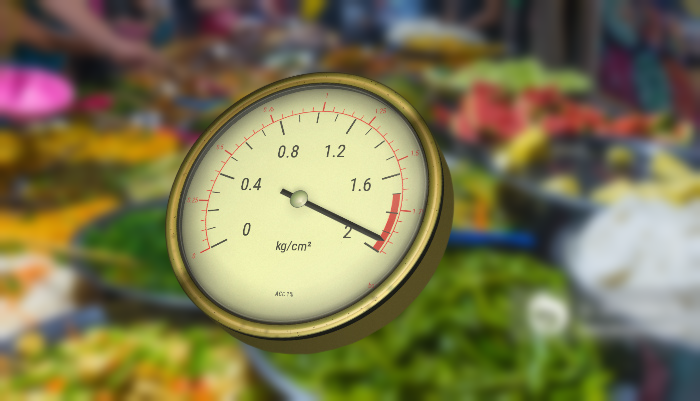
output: 1.95kg/cm²
